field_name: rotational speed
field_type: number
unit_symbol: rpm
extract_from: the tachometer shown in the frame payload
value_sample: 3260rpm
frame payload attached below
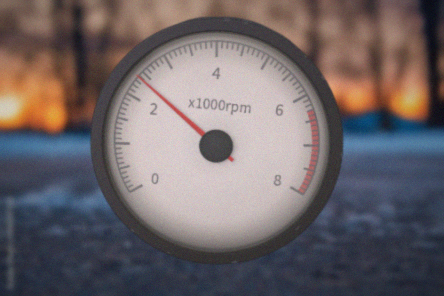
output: 2400rpm
